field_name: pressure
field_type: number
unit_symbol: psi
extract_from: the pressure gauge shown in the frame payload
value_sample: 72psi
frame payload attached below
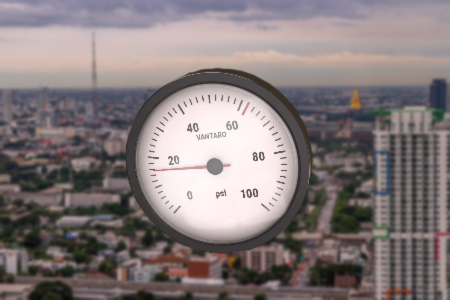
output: 16psi
